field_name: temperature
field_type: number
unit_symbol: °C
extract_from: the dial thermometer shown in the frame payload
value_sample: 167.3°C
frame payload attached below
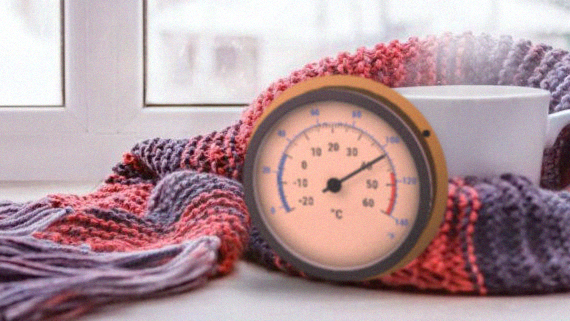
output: 40°C
